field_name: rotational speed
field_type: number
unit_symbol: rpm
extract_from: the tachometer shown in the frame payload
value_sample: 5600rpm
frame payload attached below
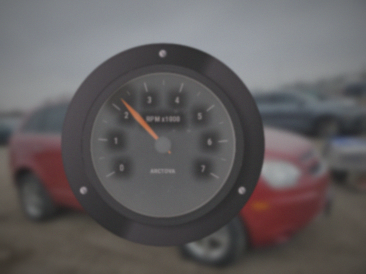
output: 2250rpm
